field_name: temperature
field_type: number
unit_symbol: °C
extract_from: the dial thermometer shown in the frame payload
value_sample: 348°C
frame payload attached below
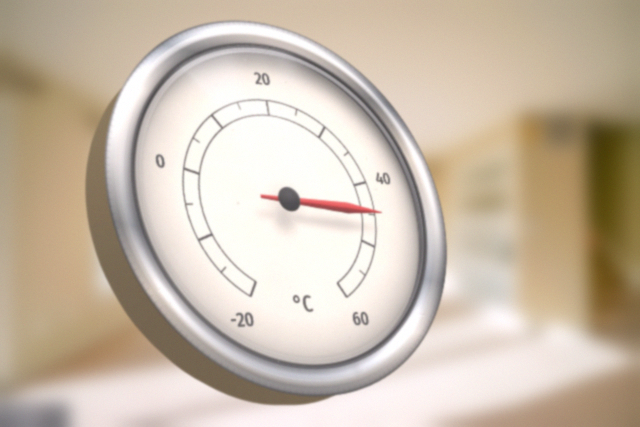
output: 45°C
